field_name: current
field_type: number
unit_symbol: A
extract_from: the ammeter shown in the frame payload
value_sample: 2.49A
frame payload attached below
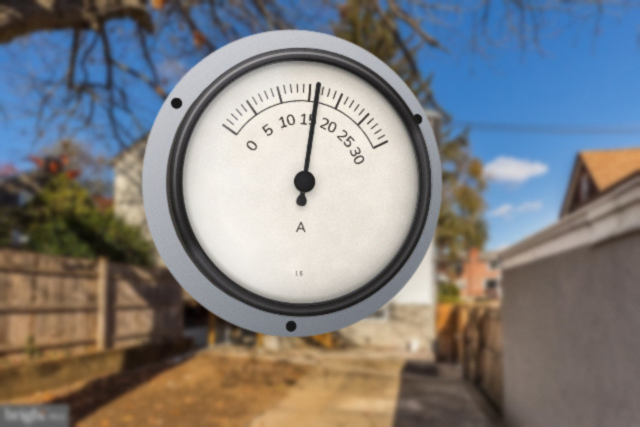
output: 16A
